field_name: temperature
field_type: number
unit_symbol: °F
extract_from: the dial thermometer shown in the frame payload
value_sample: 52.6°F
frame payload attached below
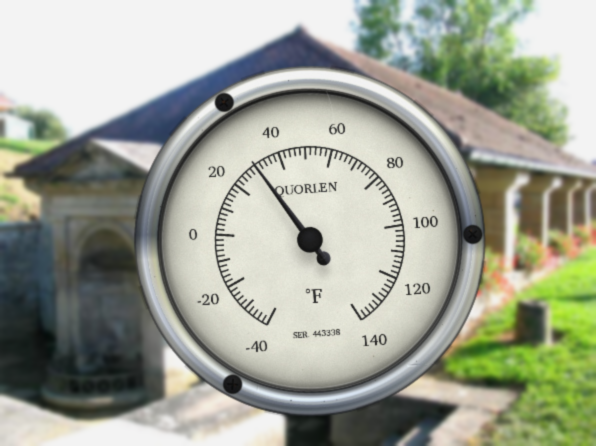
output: 30°F
